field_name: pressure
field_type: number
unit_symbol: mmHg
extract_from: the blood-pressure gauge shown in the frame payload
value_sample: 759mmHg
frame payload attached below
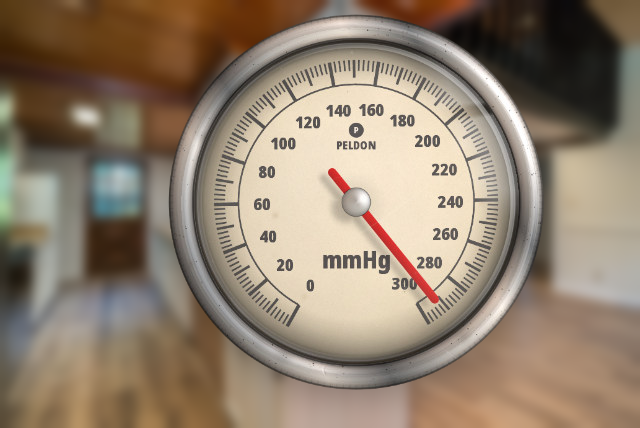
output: 292mmHg
